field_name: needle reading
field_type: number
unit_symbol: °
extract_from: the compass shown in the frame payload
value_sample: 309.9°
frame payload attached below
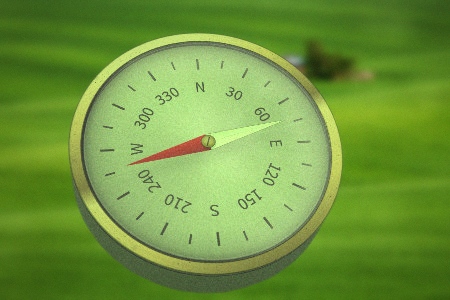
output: 255°
